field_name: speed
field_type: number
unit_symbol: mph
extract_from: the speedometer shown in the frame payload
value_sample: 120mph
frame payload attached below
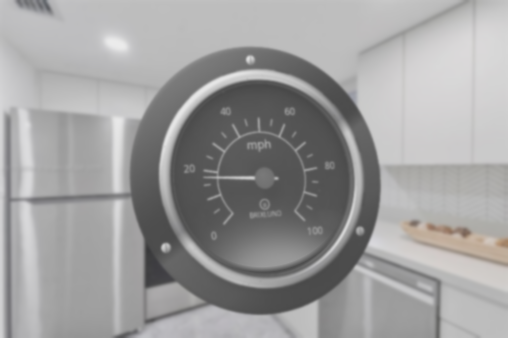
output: 17.5mph
